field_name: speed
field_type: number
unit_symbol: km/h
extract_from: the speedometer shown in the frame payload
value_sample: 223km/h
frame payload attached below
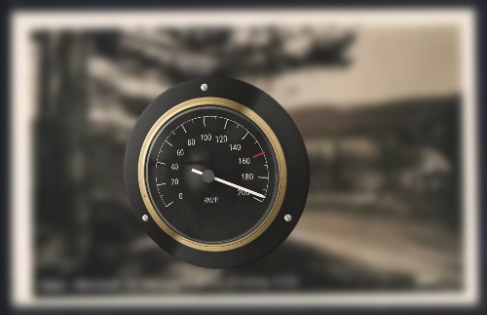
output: 195km/h
